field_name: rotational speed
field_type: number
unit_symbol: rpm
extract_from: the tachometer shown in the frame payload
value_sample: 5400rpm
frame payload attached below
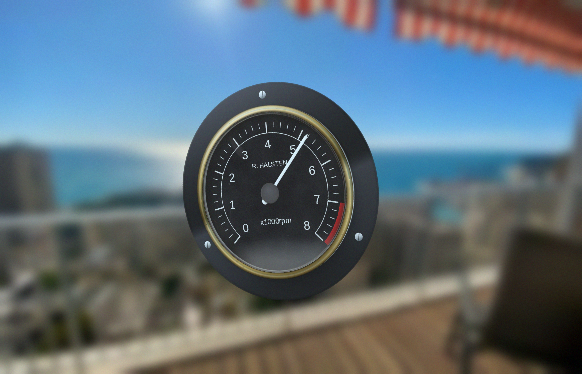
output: 5200rpm
